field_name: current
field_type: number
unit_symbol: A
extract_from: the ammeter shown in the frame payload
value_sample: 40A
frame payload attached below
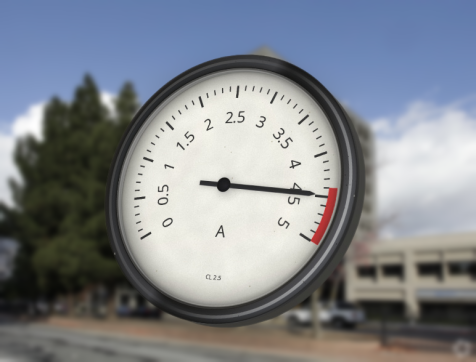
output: 4.5A
